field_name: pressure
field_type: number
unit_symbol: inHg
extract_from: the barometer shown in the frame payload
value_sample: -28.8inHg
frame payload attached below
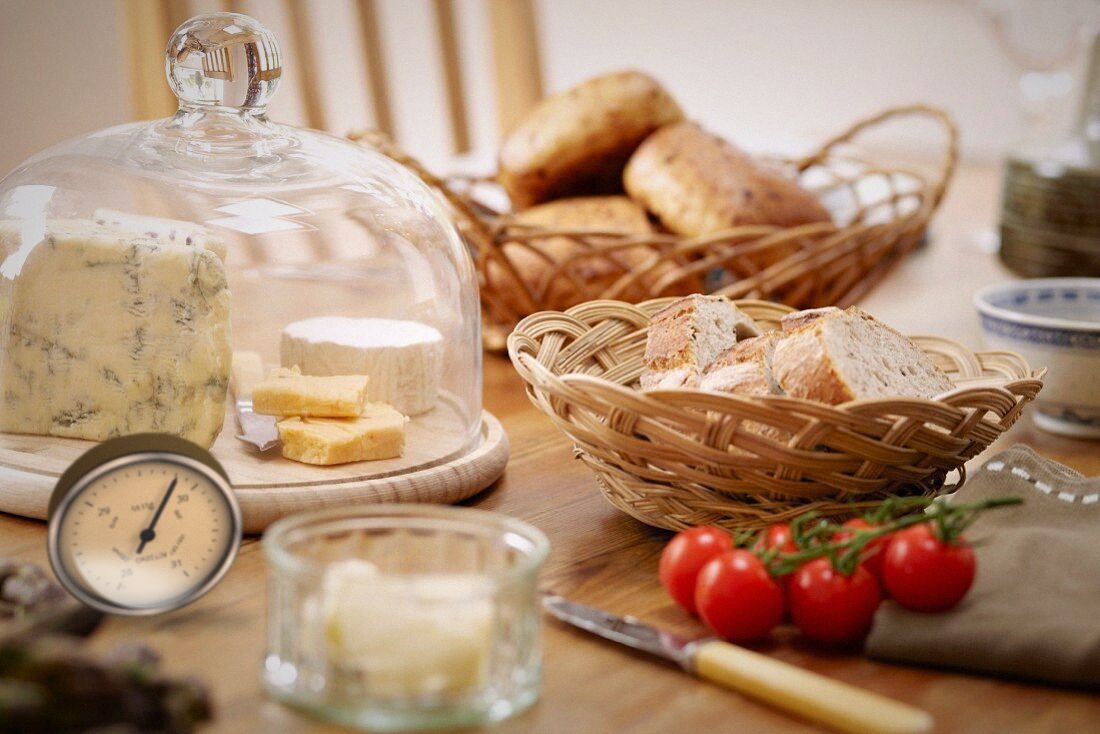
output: 29.8inHg
